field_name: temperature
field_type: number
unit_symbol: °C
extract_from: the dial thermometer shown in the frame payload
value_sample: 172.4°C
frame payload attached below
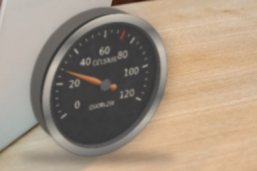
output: 28°C
